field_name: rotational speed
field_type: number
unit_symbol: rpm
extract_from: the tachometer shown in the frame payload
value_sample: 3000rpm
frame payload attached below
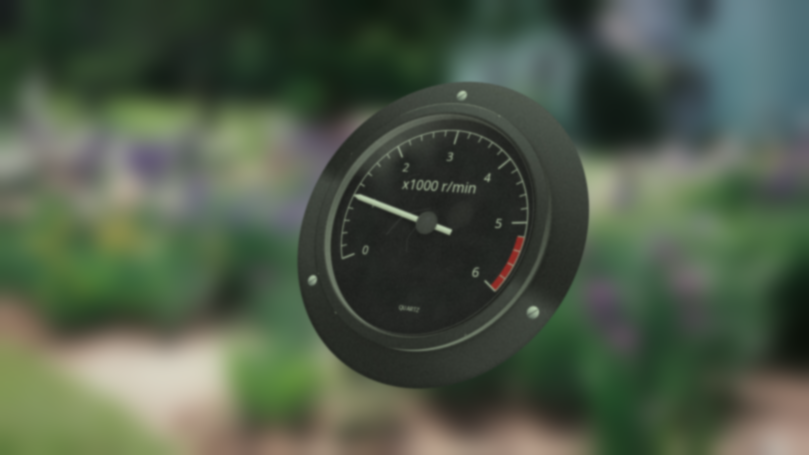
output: 1000rpm
